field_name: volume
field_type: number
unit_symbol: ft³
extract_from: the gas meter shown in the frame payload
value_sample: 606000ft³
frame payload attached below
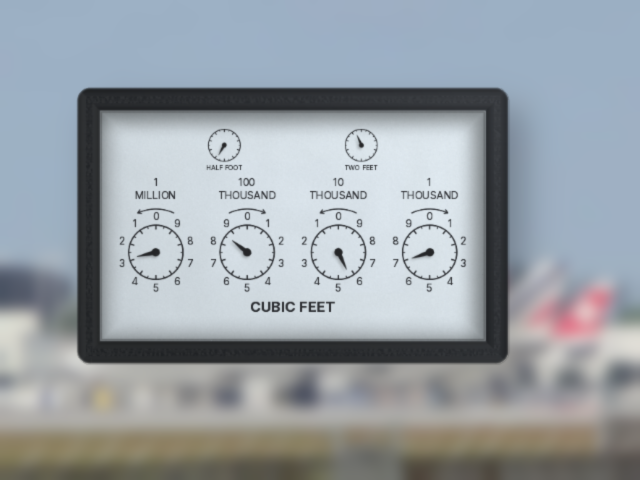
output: 285700ft³
